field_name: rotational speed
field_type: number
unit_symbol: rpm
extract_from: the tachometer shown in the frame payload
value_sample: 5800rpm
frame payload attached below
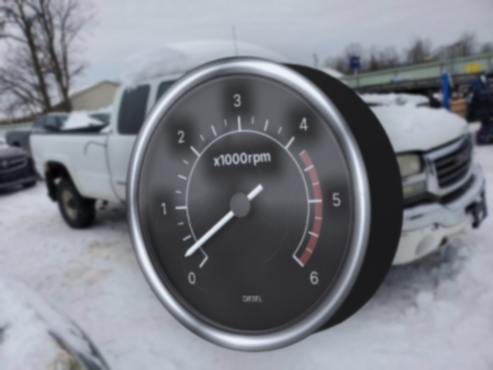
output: 250rpm
